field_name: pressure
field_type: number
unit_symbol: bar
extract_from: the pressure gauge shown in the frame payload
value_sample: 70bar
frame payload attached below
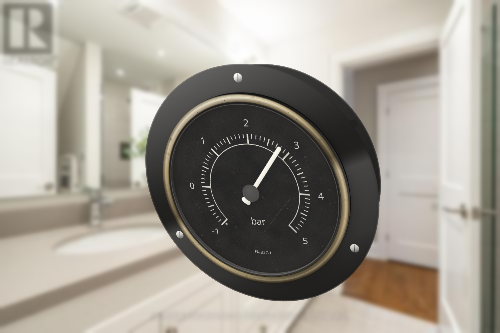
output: 2.8bar
